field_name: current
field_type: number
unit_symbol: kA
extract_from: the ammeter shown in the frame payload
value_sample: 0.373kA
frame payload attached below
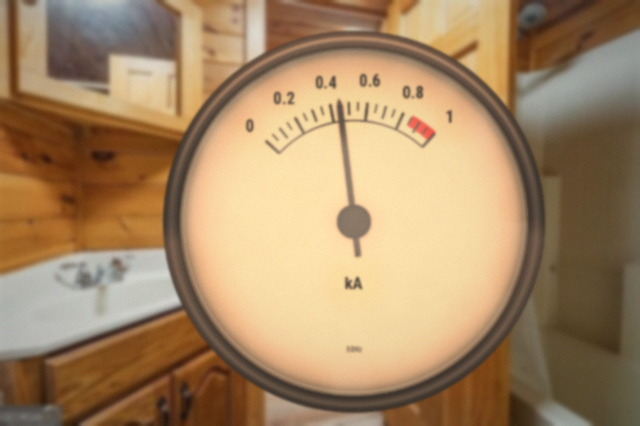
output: 0.45kA
